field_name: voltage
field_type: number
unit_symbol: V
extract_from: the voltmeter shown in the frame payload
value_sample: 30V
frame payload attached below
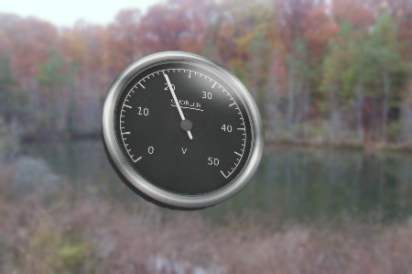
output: 20V
